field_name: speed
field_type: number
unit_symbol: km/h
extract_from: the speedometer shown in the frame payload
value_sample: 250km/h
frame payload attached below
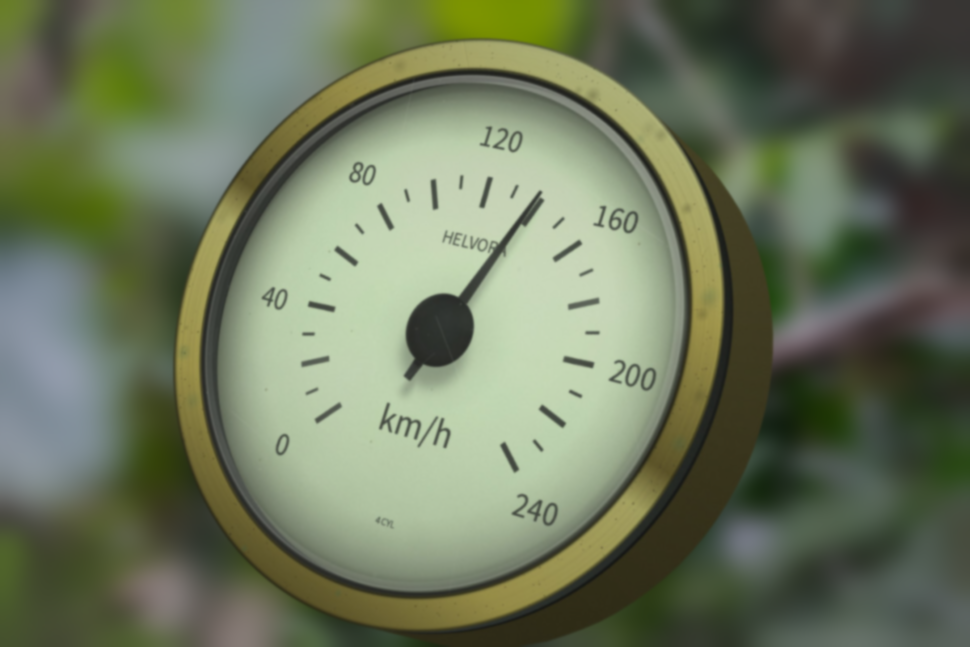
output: 140km/h
